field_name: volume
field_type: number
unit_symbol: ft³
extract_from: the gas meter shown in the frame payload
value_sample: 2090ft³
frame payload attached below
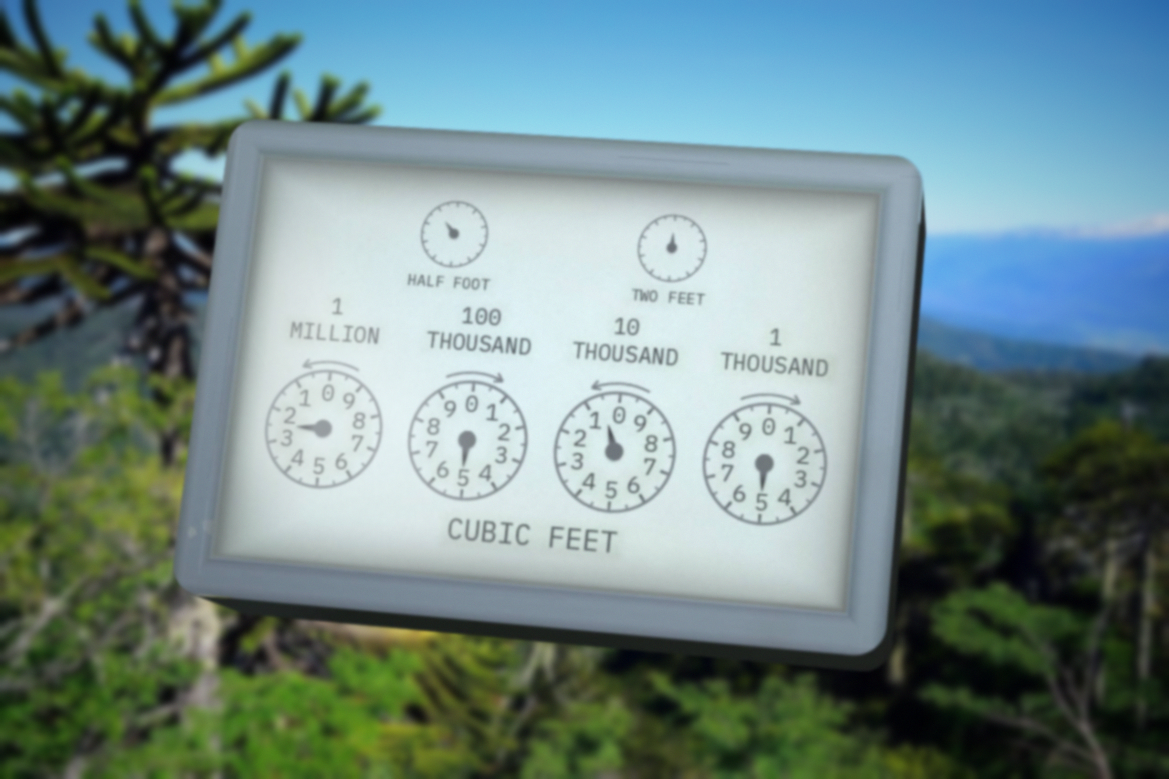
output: 250500ft³
